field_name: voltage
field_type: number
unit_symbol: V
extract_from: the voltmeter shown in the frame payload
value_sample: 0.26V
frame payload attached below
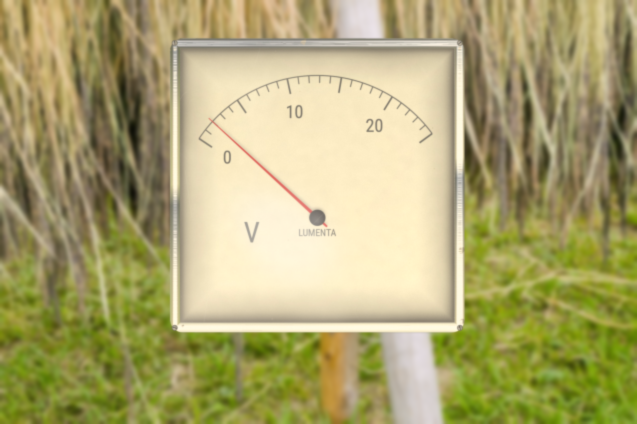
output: 2V
